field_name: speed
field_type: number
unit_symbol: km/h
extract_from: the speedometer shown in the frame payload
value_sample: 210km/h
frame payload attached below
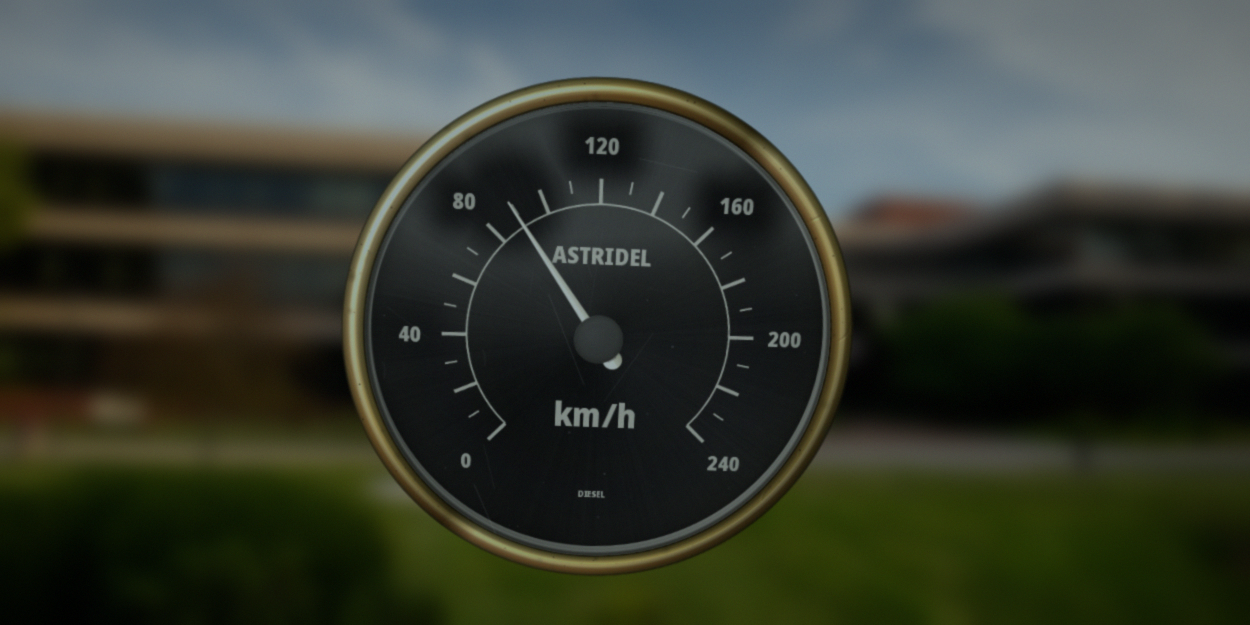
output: 90km/h
